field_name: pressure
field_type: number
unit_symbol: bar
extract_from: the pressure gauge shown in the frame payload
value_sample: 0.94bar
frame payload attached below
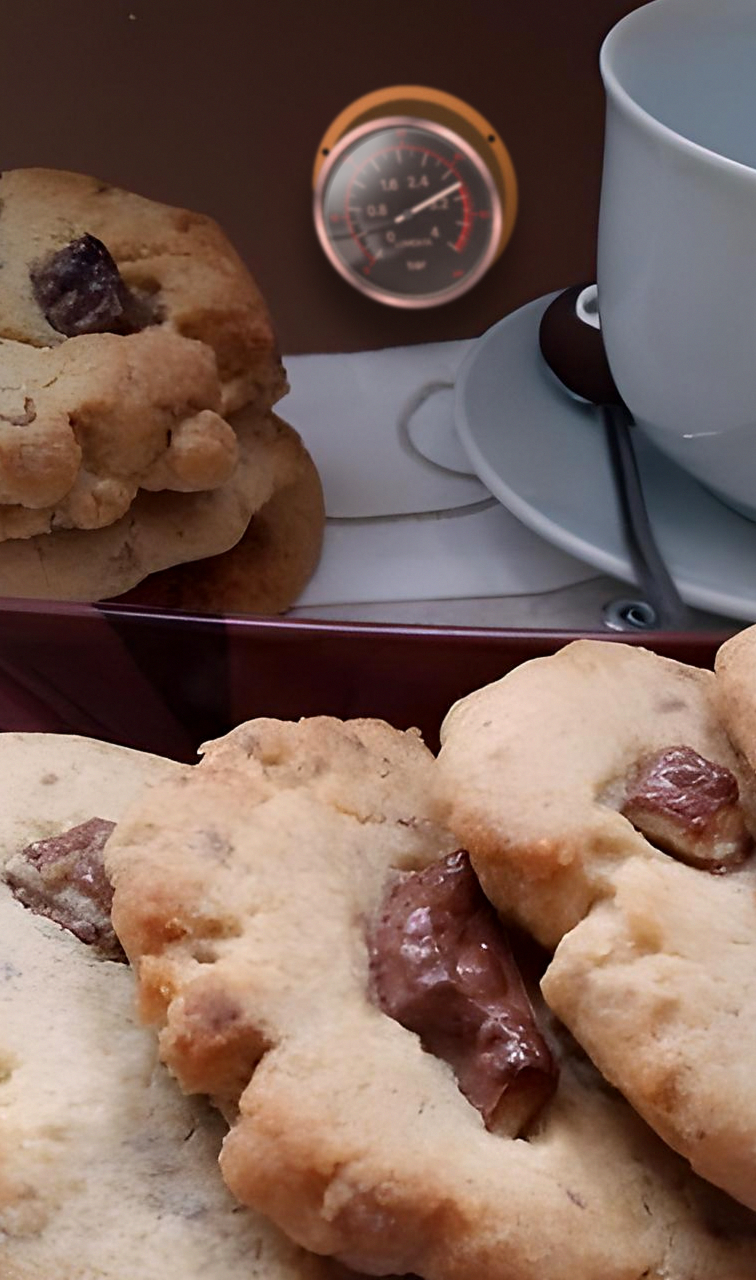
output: 3bar
